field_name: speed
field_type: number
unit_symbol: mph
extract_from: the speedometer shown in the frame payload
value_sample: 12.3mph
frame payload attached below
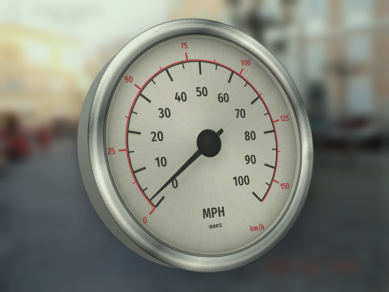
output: 2.5mph
